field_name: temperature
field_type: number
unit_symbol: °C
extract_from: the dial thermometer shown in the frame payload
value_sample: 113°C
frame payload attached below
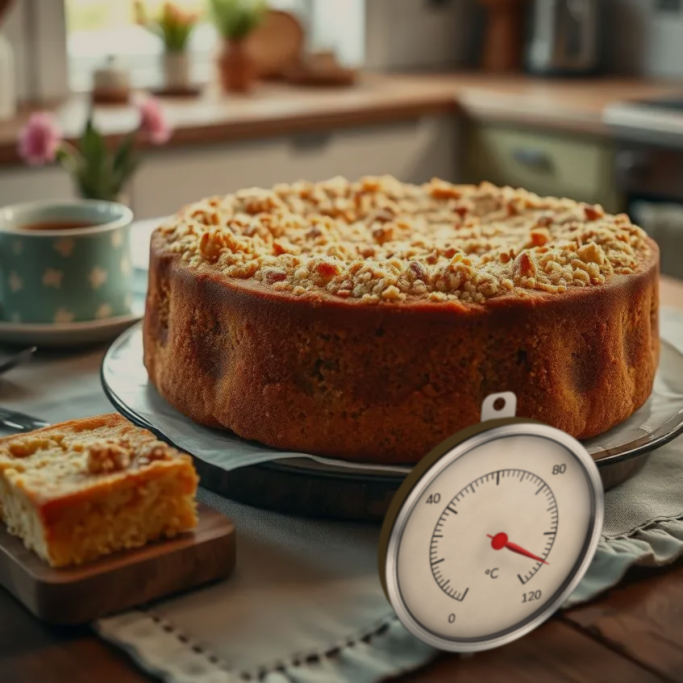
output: 110°C
